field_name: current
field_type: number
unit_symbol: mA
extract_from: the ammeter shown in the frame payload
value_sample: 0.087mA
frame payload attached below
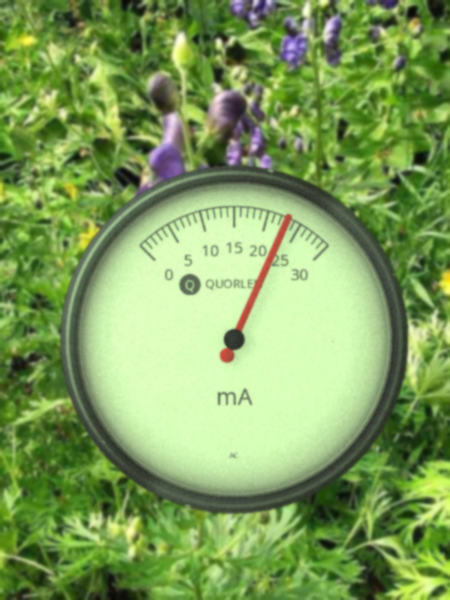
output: 23mA
